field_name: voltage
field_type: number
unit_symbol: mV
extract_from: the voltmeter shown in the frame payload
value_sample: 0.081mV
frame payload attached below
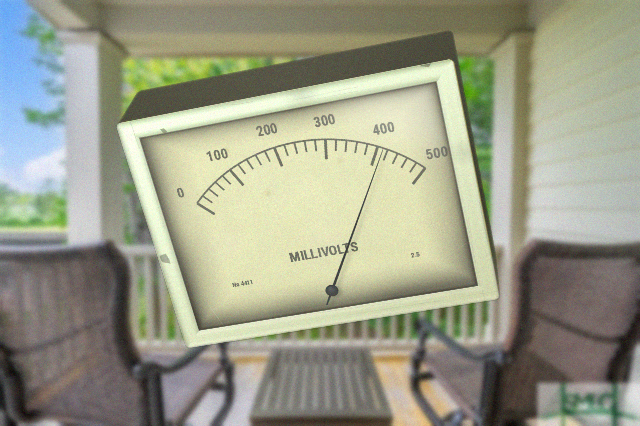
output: 410mV
